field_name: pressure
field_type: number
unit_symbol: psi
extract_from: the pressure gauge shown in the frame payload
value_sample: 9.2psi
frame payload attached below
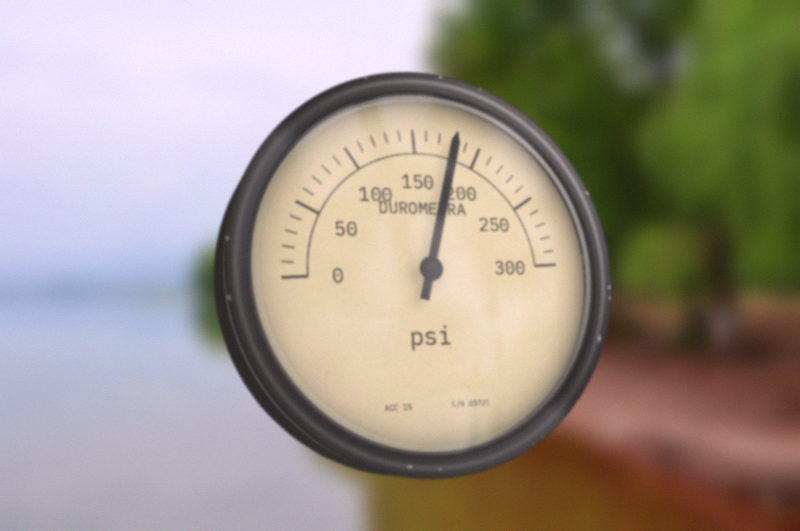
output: 180psi
